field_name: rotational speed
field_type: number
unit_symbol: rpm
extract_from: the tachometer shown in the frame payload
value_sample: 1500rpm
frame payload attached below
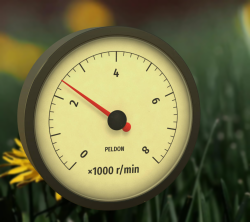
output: 2400rpm
